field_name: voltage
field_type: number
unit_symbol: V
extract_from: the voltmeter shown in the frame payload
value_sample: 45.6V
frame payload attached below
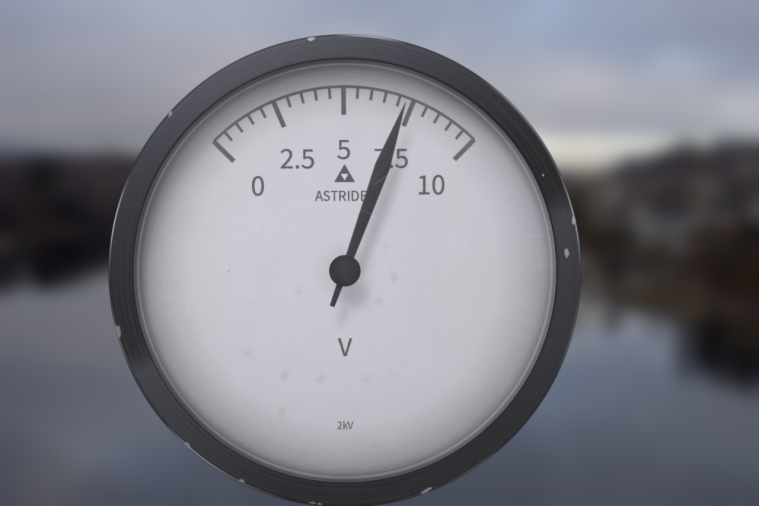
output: 7.25V
